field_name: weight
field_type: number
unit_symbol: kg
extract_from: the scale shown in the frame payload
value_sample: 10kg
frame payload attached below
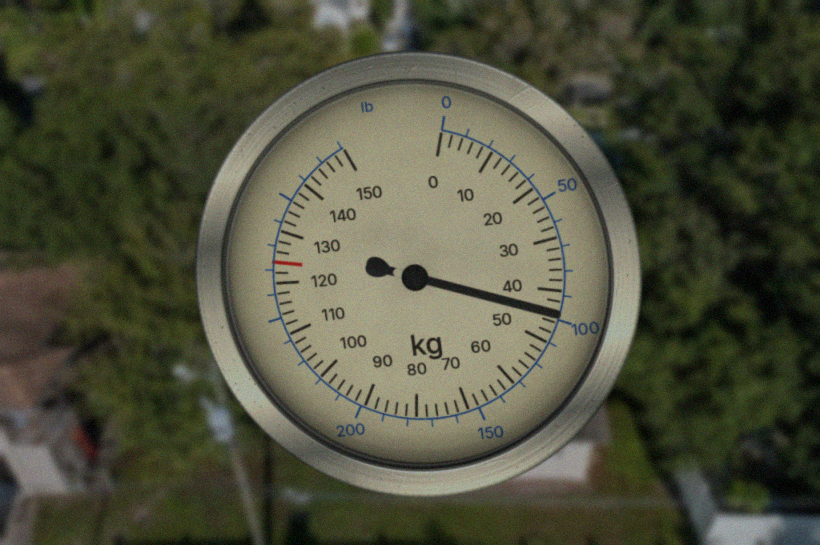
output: 44kg
